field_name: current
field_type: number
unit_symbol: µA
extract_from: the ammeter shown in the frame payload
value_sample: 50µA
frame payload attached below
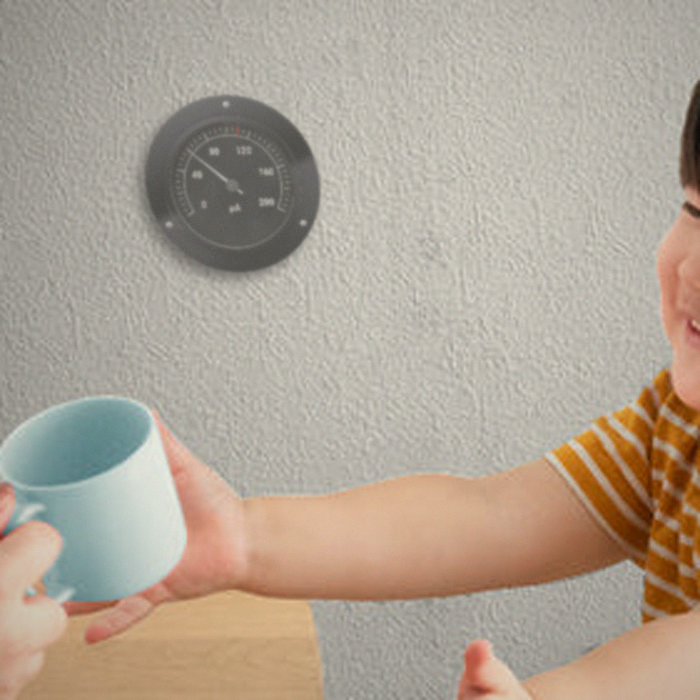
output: 60µA
